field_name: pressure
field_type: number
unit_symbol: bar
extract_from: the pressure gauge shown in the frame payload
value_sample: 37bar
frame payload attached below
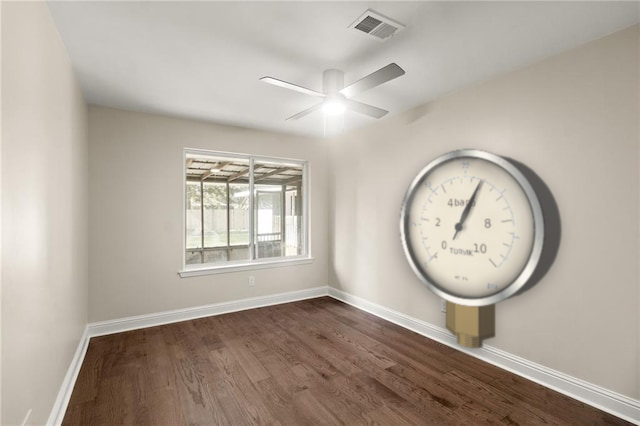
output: 6bar
